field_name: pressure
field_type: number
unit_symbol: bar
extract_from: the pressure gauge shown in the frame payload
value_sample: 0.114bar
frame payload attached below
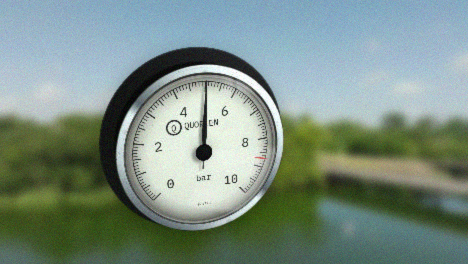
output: 5bar
